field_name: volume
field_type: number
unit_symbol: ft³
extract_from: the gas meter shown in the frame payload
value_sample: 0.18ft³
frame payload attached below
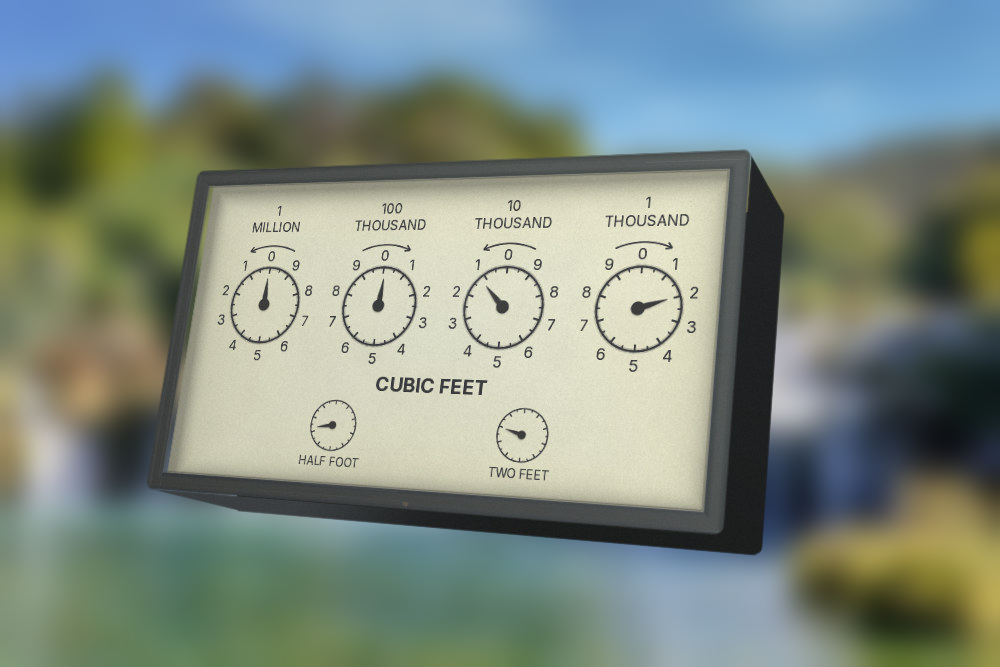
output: 1200ft³
